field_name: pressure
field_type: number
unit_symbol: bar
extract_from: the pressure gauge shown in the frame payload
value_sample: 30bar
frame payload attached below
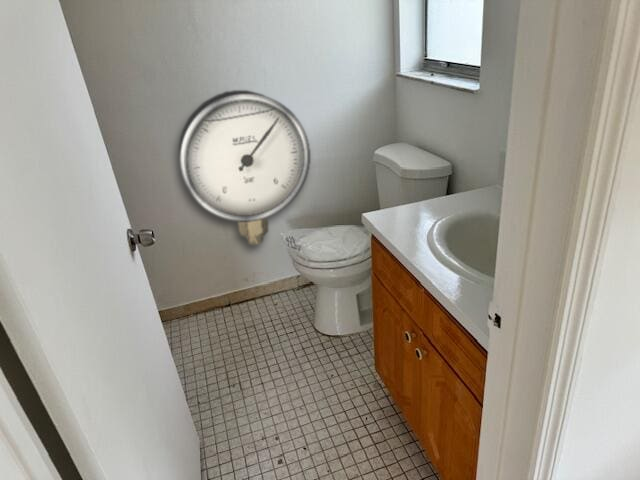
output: 4bar
